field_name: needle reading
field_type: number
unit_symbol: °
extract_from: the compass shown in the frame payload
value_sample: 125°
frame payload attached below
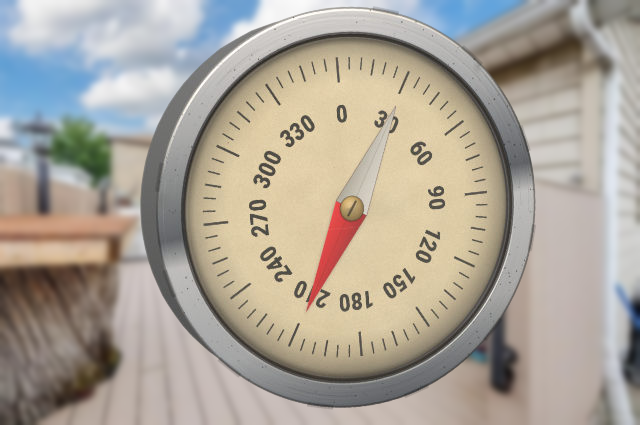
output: 210°
